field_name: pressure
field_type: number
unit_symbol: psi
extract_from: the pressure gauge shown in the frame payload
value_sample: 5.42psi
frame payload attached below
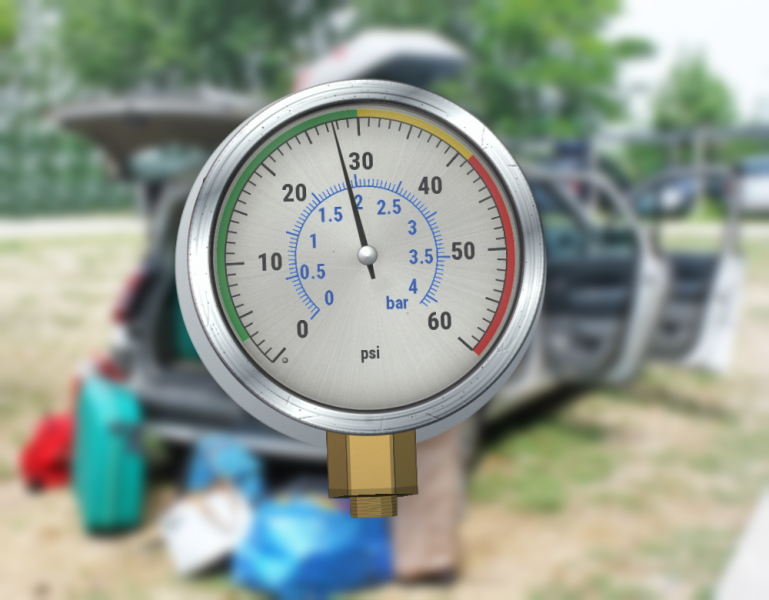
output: 27.5psi
